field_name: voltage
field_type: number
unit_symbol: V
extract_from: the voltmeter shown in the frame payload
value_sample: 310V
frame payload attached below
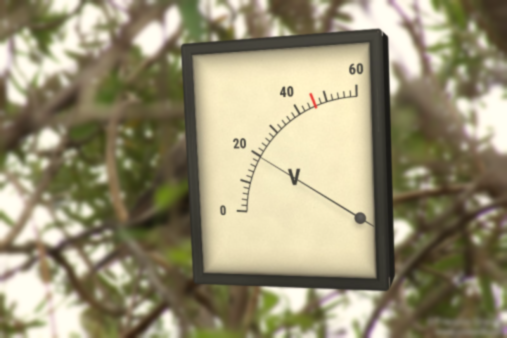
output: 20V
